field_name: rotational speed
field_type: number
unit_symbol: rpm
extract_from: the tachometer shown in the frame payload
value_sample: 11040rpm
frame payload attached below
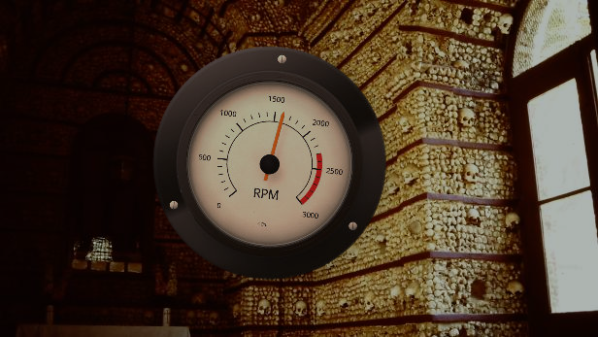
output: 1600rpm
